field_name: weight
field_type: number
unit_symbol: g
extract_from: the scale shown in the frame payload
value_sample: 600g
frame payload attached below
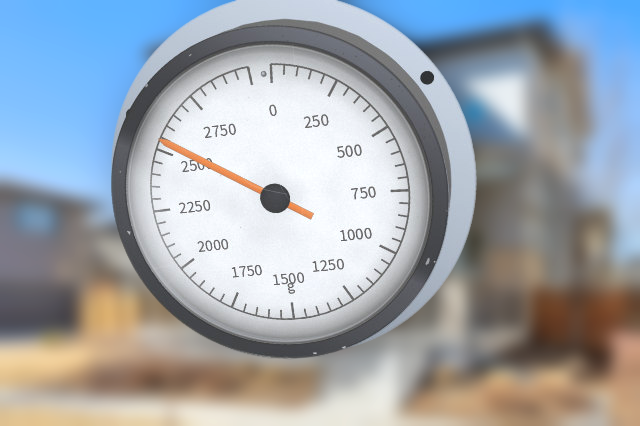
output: 2550g
